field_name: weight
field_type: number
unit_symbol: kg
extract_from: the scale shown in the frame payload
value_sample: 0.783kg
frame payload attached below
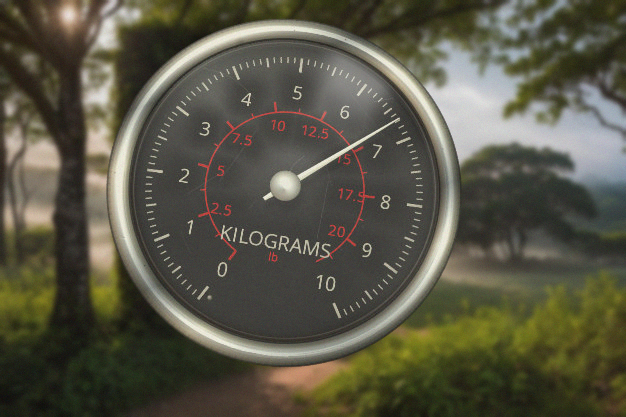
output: 6.7kg
